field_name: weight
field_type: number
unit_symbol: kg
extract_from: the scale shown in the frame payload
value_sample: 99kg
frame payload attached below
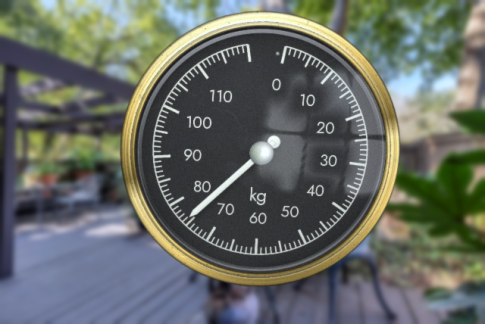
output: 76kg
